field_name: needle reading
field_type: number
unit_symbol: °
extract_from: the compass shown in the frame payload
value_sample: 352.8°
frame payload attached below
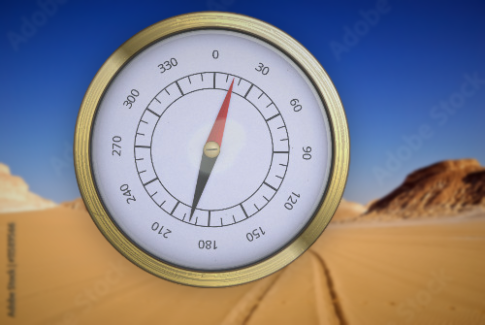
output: 15°
